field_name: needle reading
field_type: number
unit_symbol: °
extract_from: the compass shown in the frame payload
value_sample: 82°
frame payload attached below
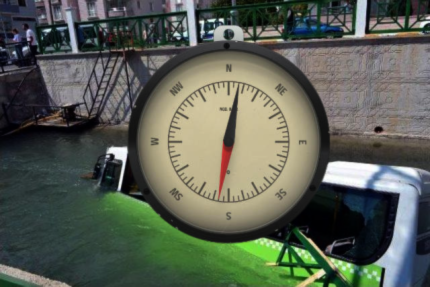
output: 190°
